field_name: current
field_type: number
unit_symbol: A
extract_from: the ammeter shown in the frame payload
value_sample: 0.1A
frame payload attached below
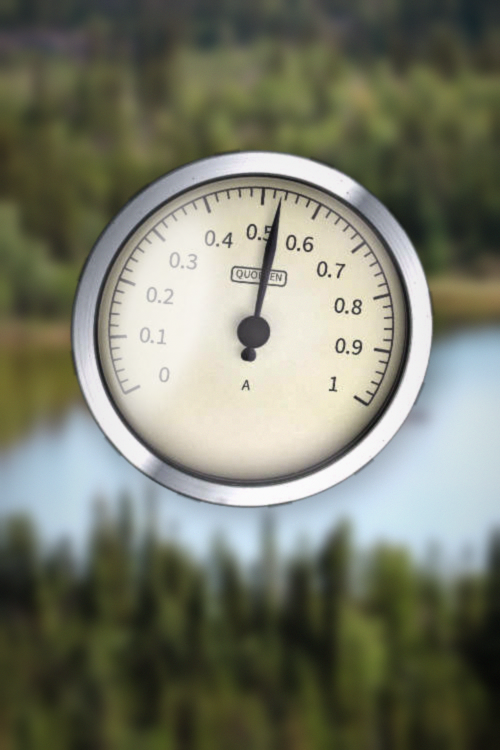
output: 0.53A
